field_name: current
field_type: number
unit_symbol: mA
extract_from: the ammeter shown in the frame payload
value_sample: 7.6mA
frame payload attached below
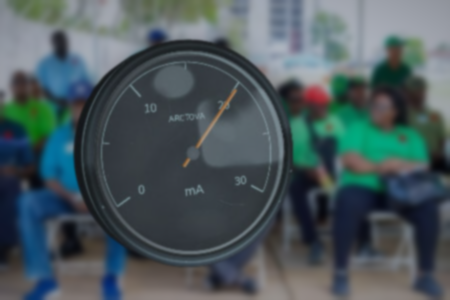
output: 20mA
